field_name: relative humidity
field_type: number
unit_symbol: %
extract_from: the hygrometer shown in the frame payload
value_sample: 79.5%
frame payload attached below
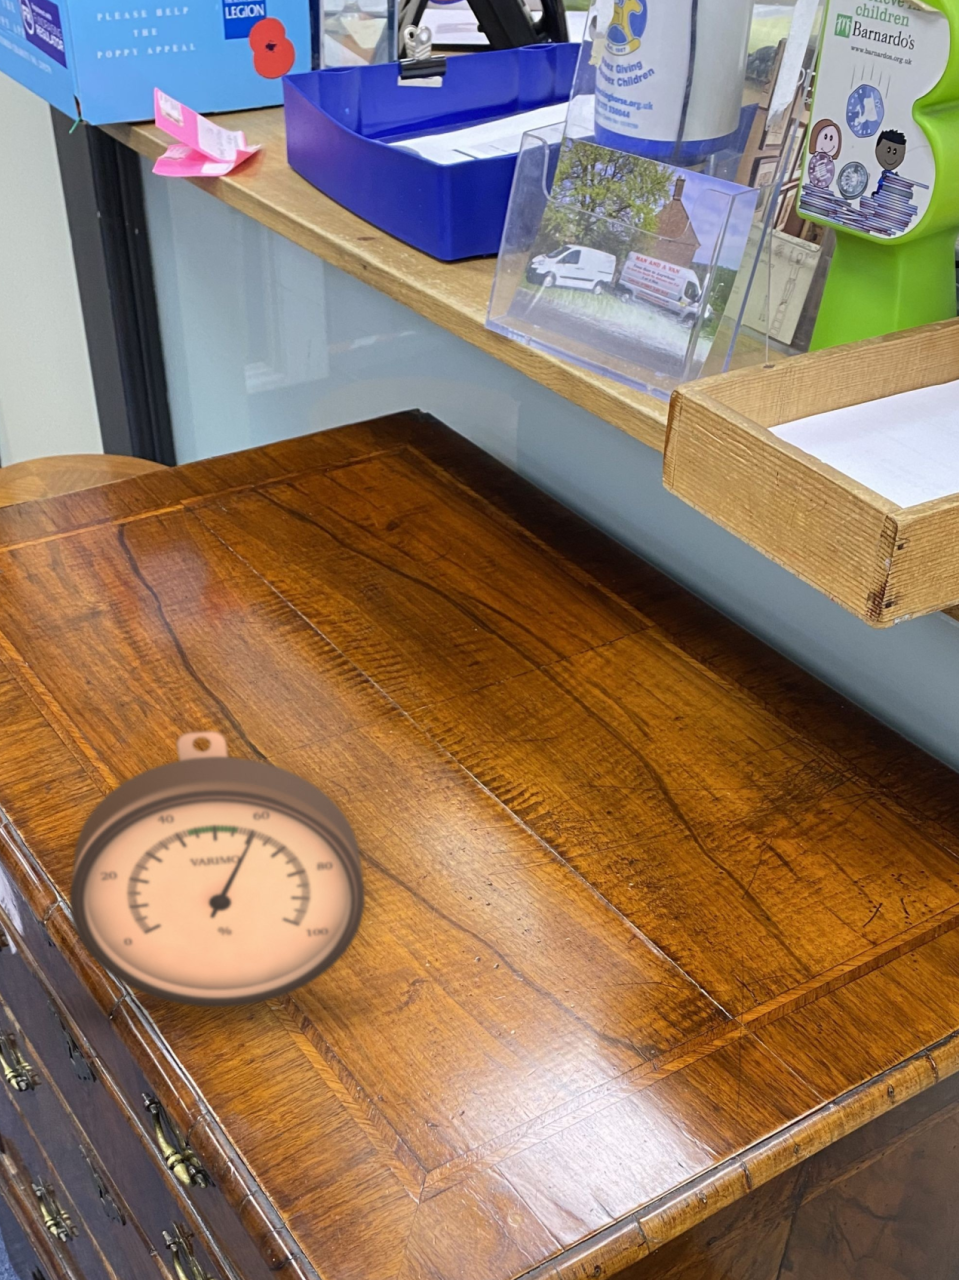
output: 60%
